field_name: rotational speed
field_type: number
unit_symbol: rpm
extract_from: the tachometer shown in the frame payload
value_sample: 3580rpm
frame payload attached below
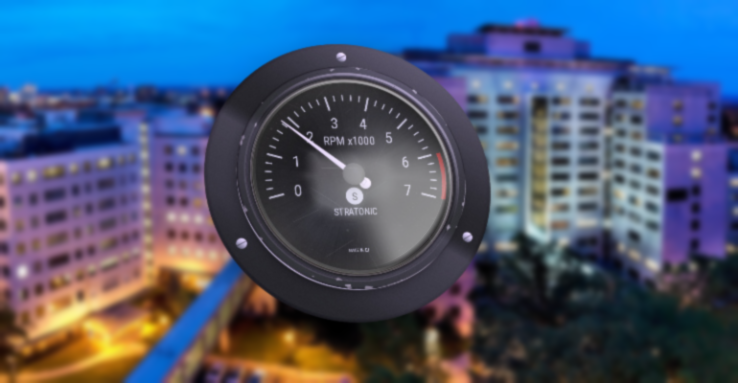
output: 1800rpm
